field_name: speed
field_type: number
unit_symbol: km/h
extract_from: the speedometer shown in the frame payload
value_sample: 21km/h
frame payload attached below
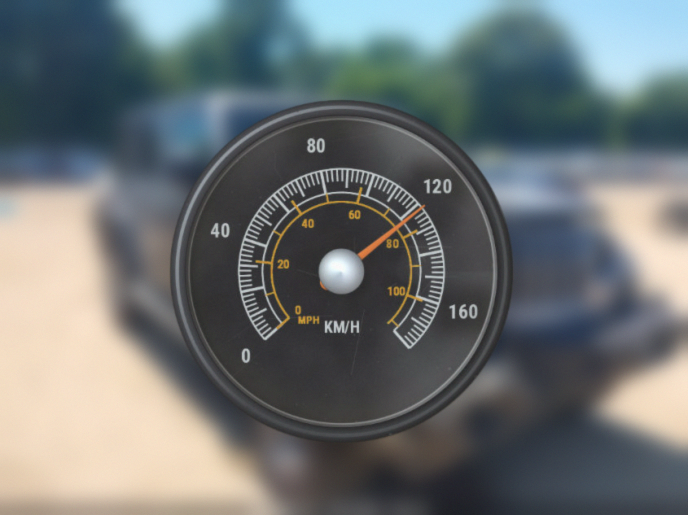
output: 122km/h
